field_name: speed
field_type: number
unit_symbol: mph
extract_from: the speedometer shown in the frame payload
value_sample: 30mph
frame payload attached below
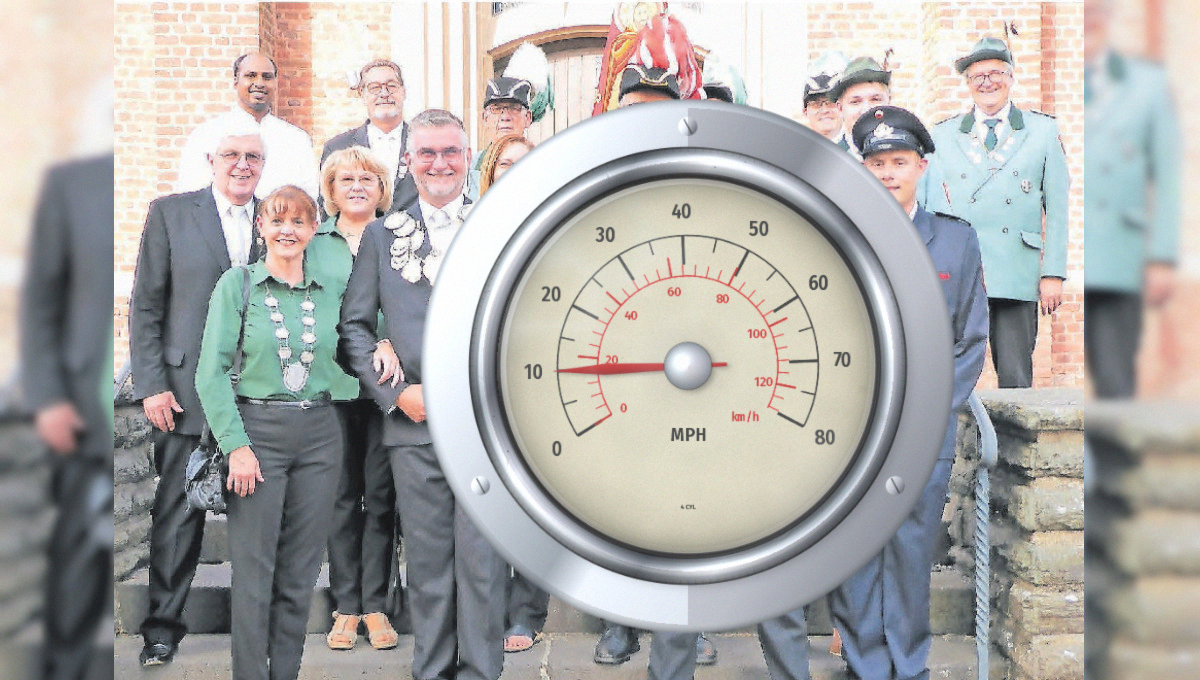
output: 10mph
